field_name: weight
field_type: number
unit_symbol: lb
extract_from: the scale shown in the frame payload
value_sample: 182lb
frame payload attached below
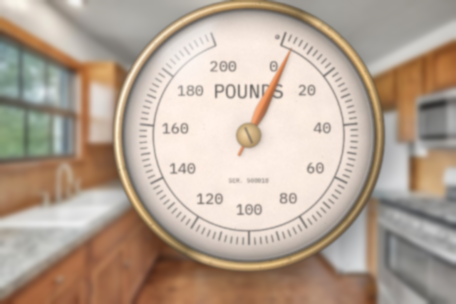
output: 4lb
